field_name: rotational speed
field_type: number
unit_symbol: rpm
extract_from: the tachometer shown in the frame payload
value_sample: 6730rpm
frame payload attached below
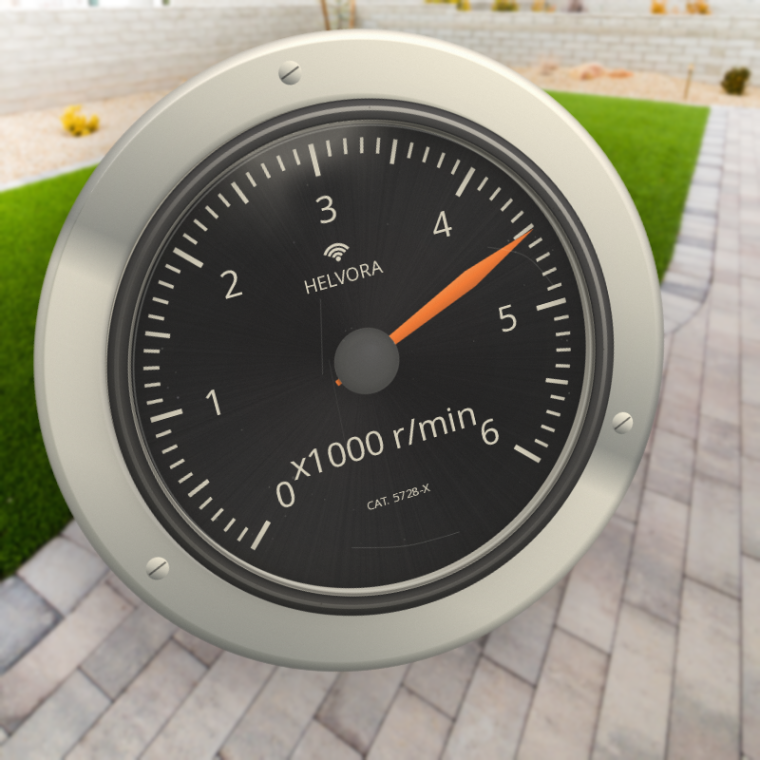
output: 4500rpm
